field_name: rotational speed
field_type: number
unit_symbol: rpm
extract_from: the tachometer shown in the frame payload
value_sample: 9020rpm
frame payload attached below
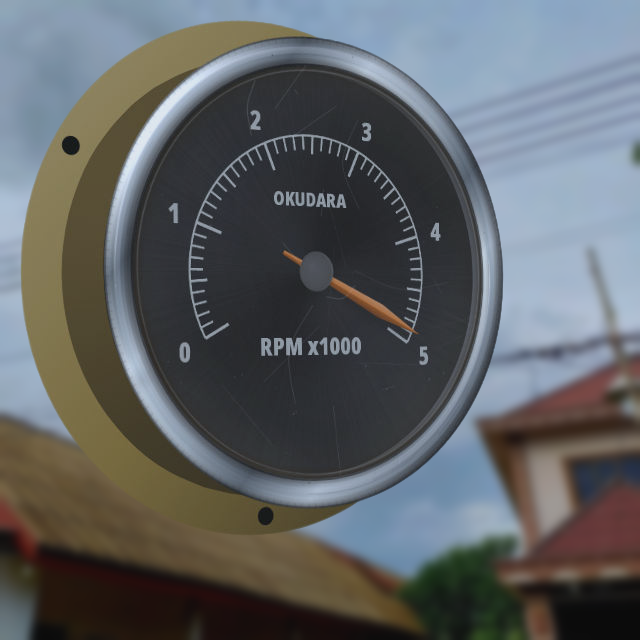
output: 4900rpm
